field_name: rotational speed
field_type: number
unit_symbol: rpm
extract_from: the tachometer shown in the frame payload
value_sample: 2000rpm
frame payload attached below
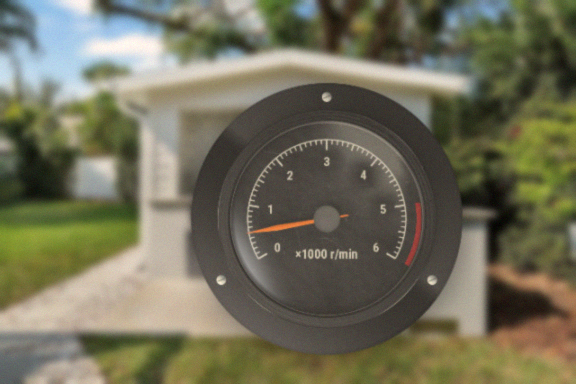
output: 500rpm
